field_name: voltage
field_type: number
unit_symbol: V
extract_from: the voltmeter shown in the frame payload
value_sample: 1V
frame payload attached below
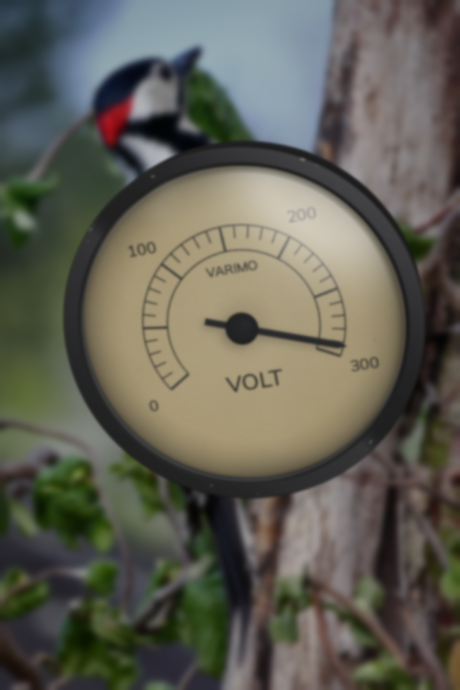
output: 290V
